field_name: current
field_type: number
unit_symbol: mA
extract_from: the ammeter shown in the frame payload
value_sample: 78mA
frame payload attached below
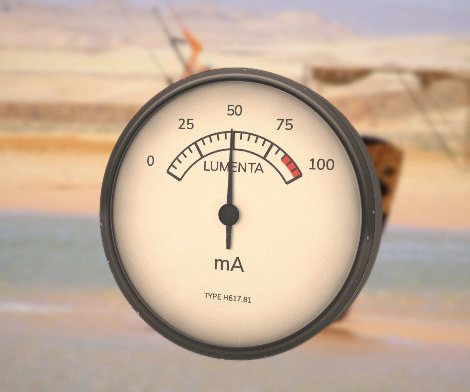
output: 50mA
